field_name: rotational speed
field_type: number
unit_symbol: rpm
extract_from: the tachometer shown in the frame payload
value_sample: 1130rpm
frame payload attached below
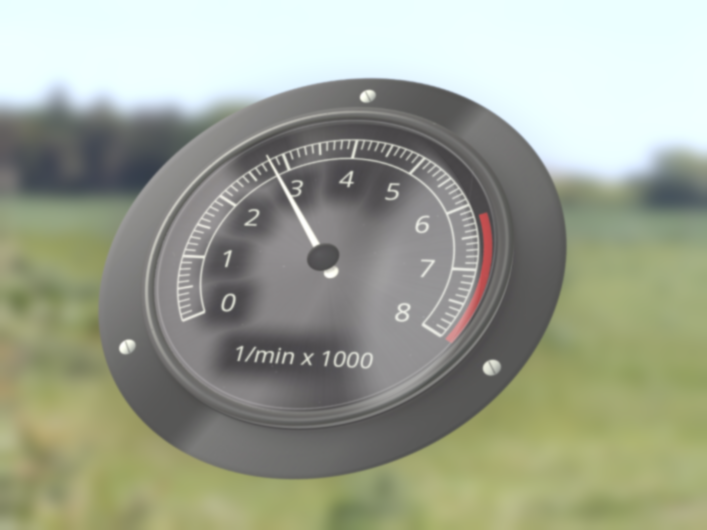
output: 2800rpm
